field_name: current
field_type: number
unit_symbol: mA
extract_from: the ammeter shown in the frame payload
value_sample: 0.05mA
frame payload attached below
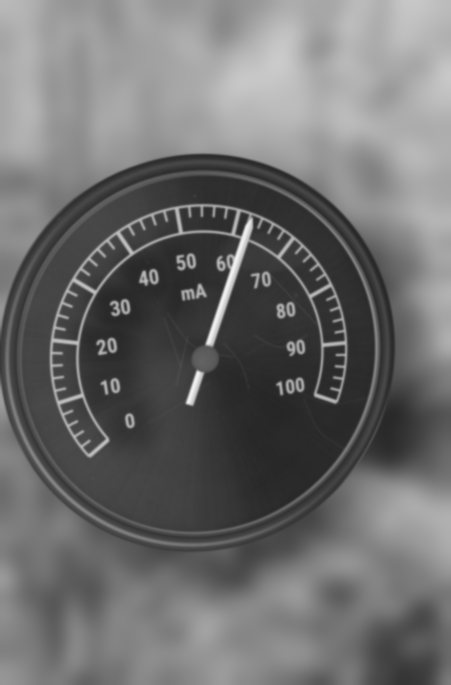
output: 62mA
